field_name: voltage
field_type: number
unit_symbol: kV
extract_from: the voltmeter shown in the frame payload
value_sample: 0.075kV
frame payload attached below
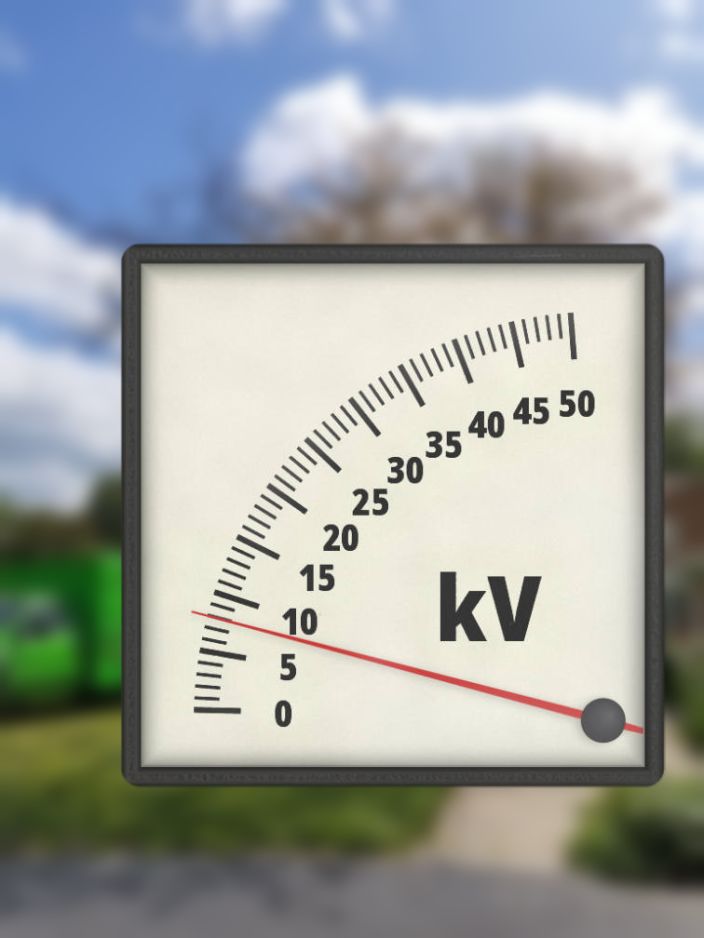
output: 8kV
